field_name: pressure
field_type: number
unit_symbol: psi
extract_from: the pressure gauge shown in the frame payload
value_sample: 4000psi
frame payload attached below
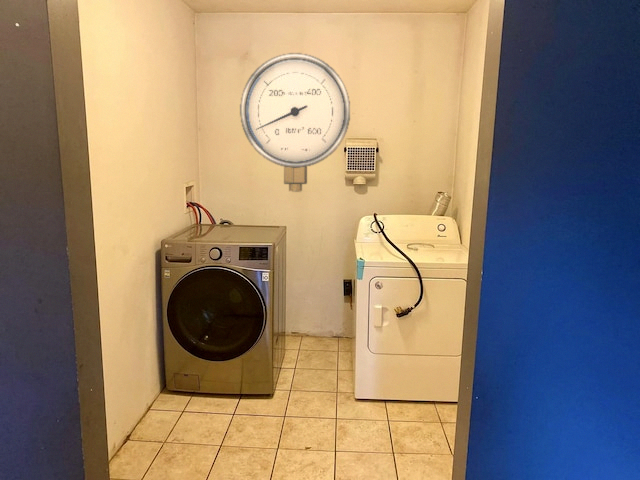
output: 50psi
